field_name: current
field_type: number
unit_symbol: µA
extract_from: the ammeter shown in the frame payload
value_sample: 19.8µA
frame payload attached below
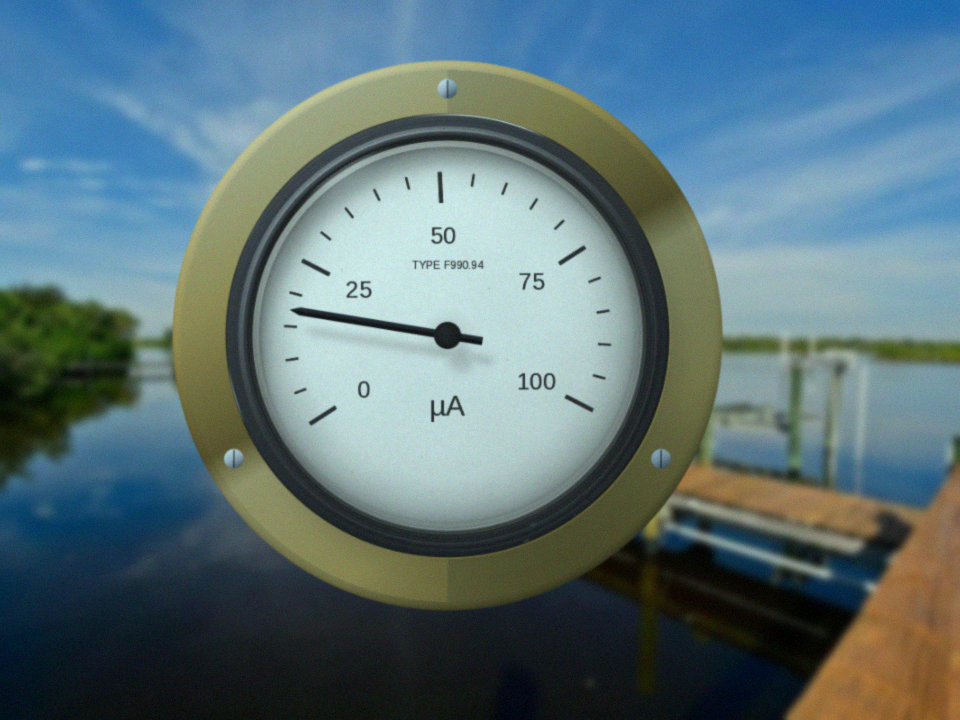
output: 17.5µA
